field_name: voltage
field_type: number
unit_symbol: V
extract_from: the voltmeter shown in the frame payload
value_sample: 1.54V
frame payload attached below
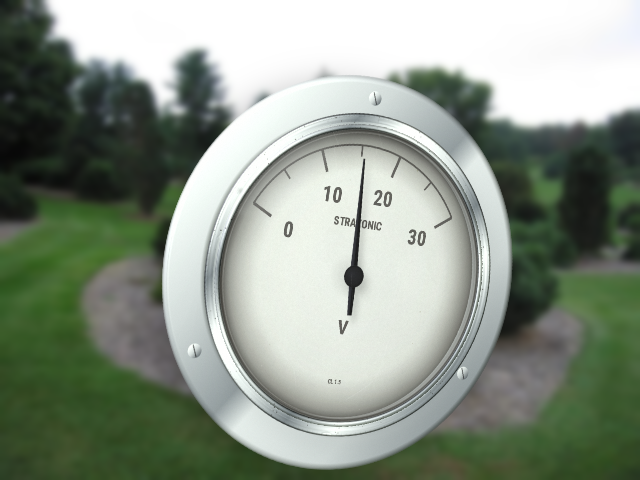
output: 15V
